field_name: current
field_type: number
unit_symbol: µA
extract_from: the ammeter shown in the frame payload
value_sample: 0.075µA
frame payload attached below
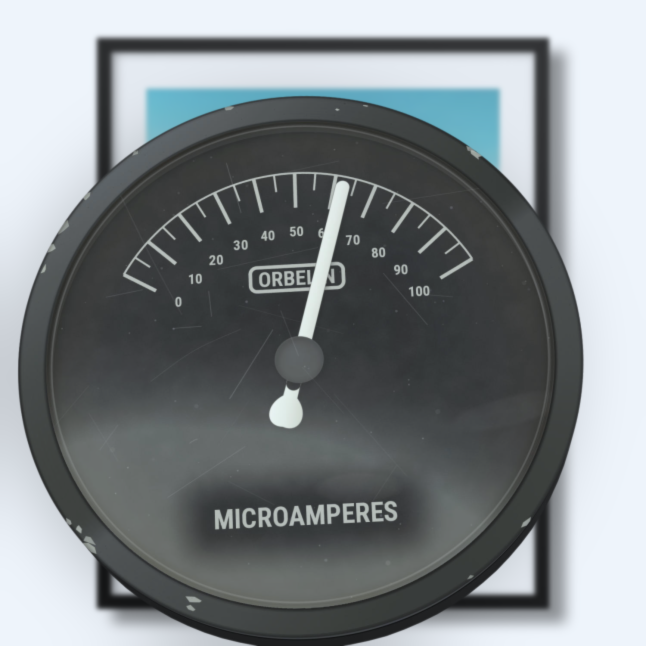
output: 62.5µA
